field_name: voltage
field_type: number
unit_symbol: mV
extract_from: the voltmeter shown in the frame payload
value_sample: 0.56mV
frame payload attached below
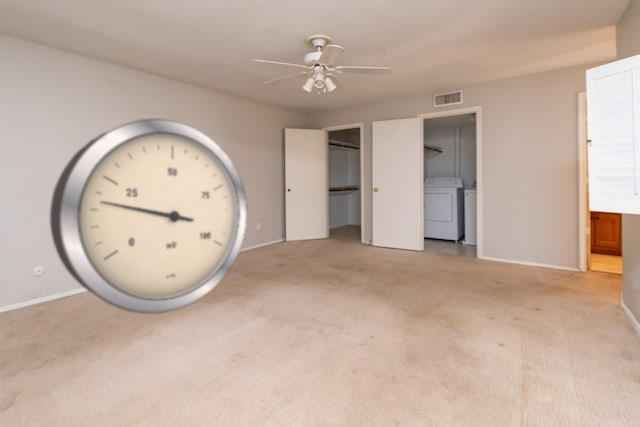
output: 17.5mV
